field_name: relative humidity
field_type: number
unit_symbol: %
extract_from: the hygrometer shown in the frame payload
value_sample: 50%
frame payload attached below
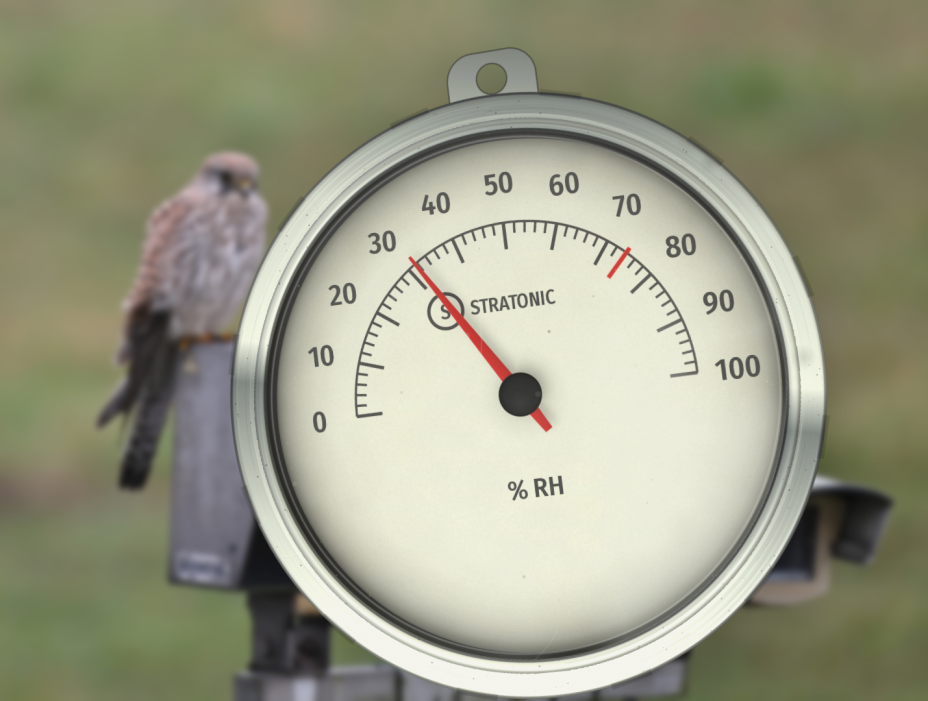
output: 32%
